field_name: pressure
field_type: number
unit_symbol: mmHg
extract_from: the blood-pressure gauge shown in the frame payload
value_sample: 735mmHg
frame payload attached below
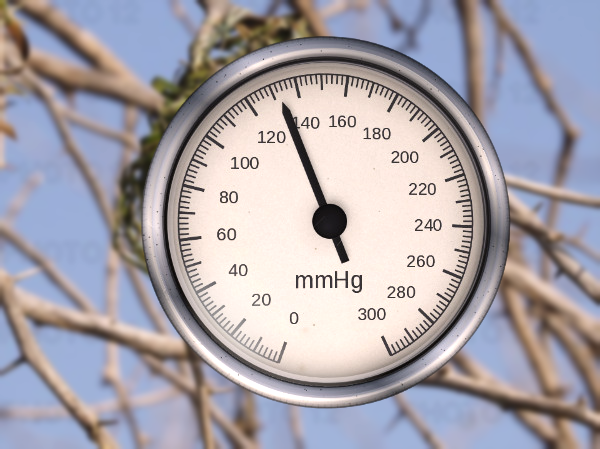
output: 132mmHg
